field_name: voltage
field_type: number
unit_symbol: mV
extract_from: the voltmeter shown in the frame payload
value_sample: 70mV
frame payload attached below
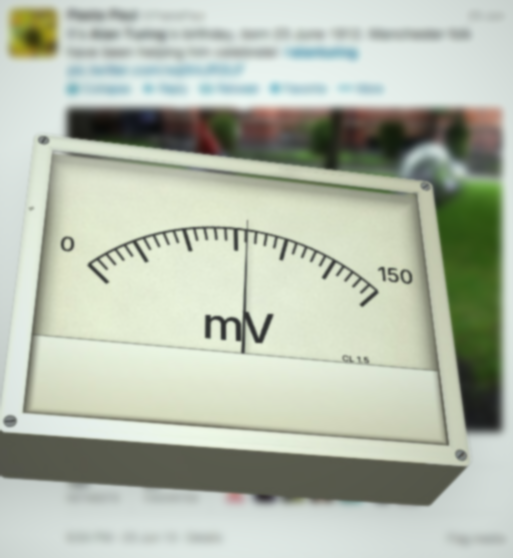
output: 80mV
